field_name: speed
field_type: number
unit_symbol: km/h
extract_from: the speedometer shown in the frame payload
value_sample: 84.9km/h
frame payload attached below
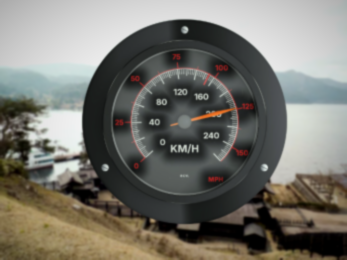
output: 200km/h
